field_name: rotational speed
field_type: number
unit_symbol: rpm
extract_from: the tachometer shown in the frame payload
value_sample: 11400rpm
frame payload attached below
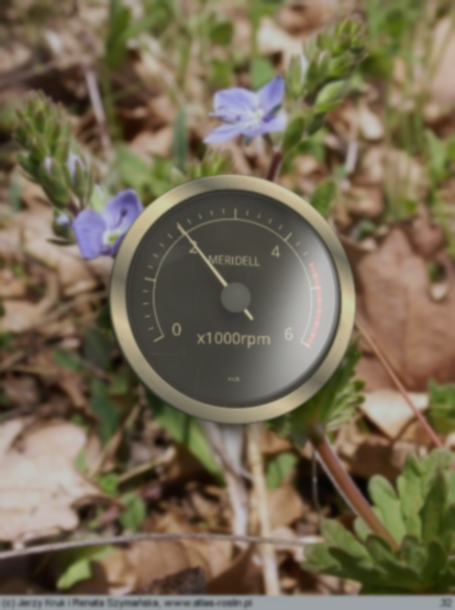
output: 2000rpm
